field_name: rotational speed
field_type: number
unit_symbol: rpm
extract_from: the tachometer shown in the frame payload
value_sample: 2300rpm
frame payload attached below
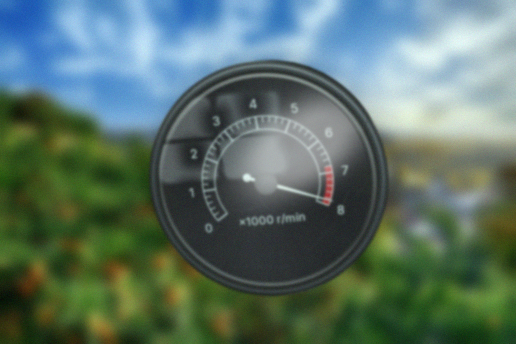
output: 7800rpm
